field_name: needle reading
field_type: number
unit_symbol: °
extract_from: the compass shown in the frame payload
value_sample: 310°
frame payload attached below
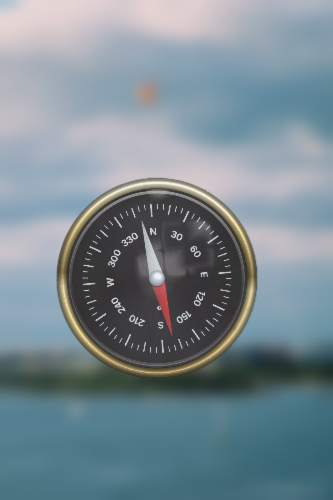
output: 170°
